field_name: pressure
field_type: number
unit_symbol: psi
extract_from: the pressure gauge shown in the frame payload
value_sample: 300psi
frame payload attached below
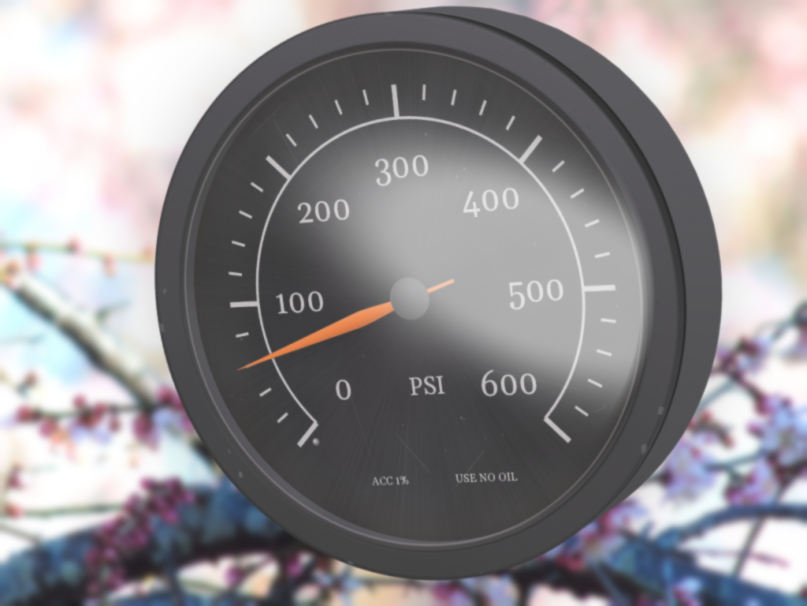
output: 60psi
